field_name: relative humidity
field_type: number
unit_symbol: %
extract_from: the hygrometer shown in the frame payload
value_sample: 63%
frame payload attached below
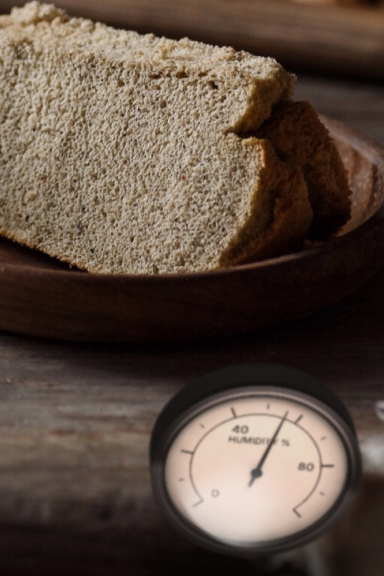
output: 55%
